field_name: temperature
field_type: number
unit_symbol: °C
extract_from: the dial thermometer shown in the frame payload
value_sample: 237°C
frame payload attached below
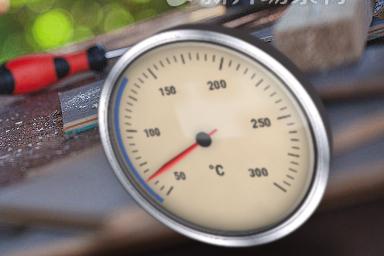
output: 65°C
